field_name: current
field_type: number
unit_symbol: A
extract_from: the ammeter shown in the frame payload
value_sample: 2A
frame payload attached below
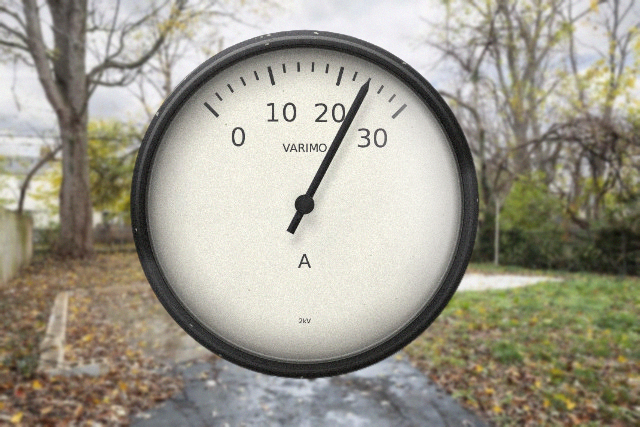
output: 24A
